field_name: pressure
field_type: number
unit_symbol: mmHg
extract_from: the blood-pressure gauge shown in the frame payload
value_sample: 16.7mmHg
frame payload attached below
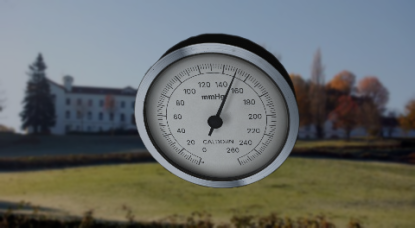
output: 150mmHg
